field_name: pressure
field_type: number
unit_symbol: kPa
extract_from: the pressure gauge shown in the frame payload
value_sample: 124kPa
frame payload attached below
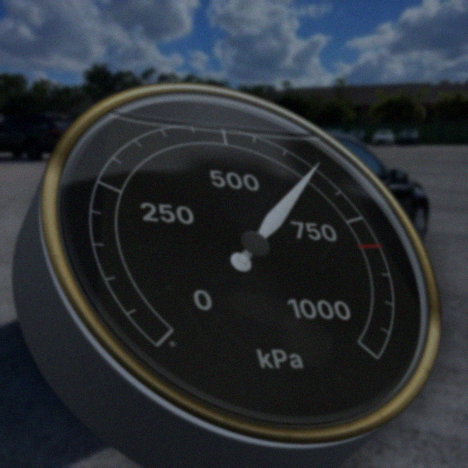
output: 650kPa
